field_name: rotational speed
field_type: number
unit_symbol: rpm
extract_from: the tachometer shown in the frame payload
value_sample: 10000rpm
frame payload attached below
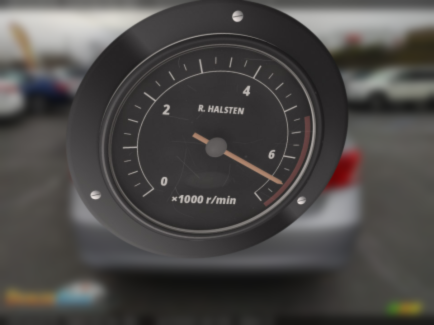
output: 6500rpm
